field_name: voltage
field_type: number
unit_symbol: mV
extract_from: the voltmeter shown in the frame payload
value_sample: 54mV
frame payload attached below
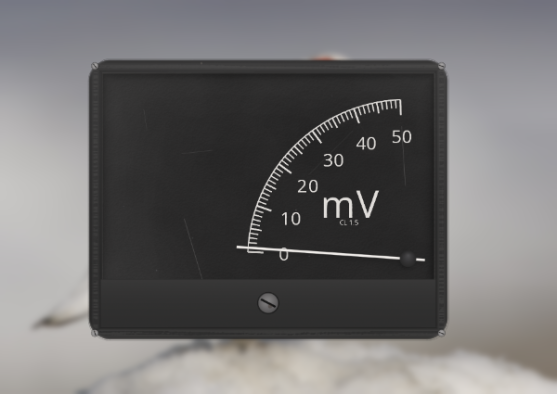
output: 1mV
